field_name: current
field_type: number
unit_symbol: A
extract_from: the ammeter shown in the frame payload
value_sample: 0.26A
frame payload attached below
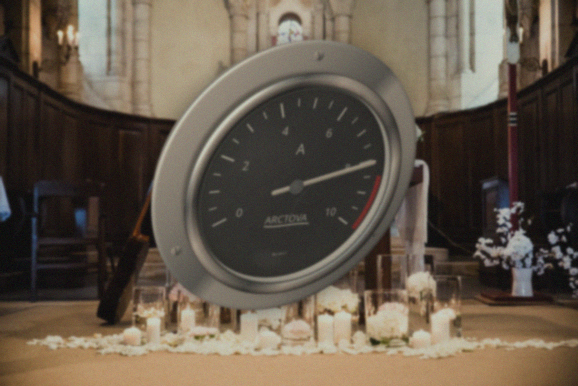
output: 8A
